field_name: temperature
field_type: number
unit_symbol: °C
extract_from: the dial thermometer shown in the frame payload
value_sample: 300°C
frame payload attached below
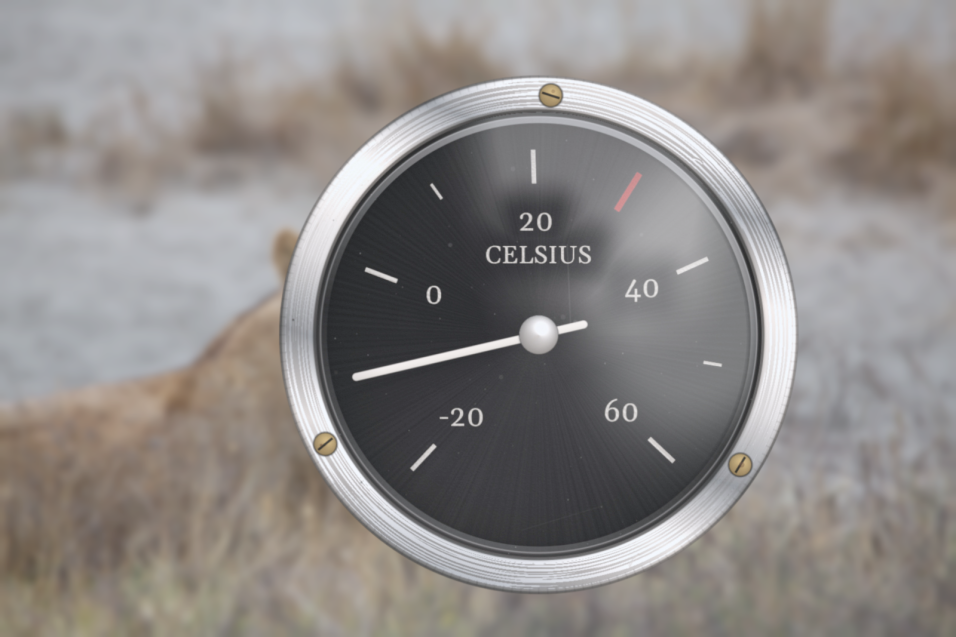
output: -10°C
